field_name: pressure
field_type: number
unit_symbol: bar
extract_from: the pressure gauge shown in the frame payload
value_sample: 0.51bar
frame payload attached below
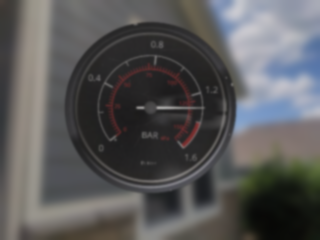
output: 1.3bar
